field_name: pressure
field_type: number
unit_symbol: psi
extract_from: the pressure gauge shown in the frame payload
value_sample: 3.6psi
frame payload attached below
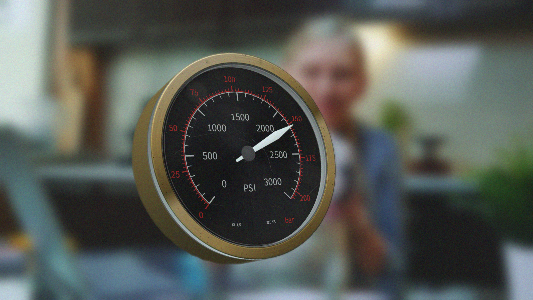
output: 2200psi
